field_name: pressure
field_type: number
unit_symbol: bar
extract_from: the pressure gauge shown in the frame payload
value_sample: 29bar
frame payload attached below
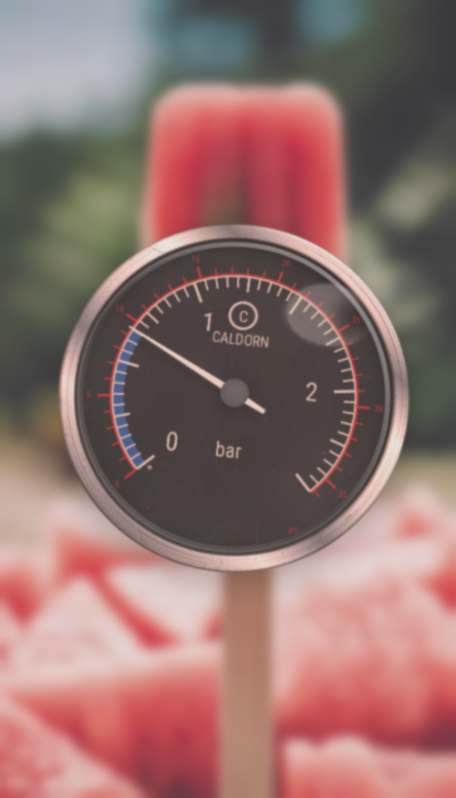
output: 0.65bar
